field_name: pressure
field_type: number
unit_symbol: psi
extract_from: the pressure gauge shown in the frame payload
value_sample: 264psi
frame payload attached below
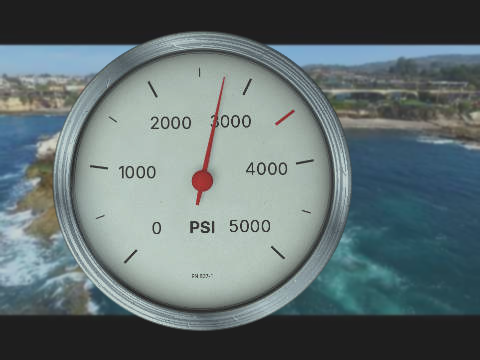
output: 2750psi
